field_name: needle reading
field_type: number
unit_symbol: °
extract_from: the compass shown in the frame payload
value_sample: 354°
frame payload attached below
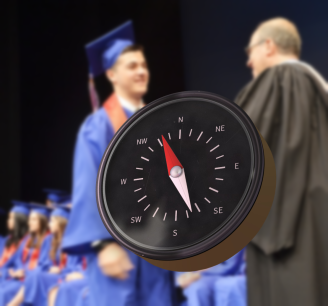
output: 337.5°
